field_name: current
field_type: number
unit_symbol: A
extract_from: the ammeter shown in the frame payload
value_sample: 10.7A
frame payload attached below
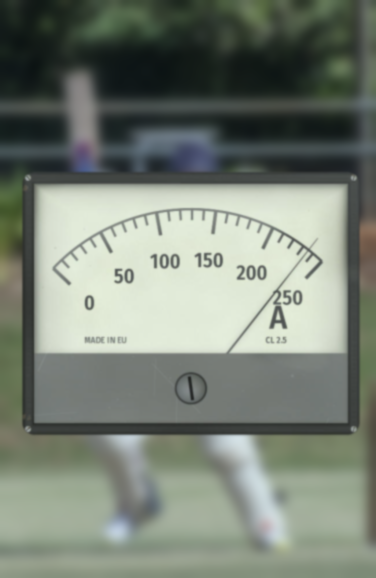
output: 235A
